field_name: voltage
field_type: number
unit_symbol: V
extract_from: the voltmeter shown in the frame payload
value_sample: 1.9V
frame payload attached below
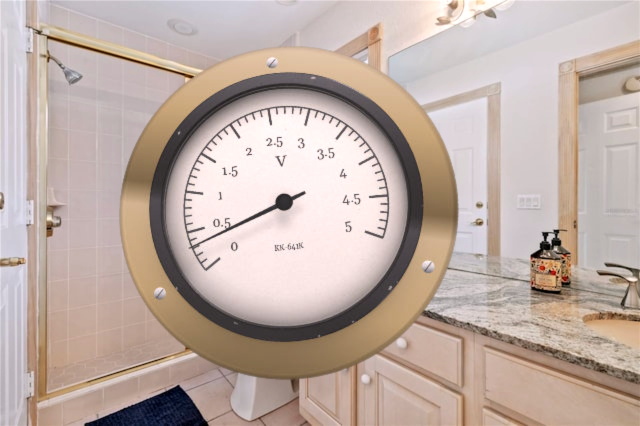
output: 0.3V
